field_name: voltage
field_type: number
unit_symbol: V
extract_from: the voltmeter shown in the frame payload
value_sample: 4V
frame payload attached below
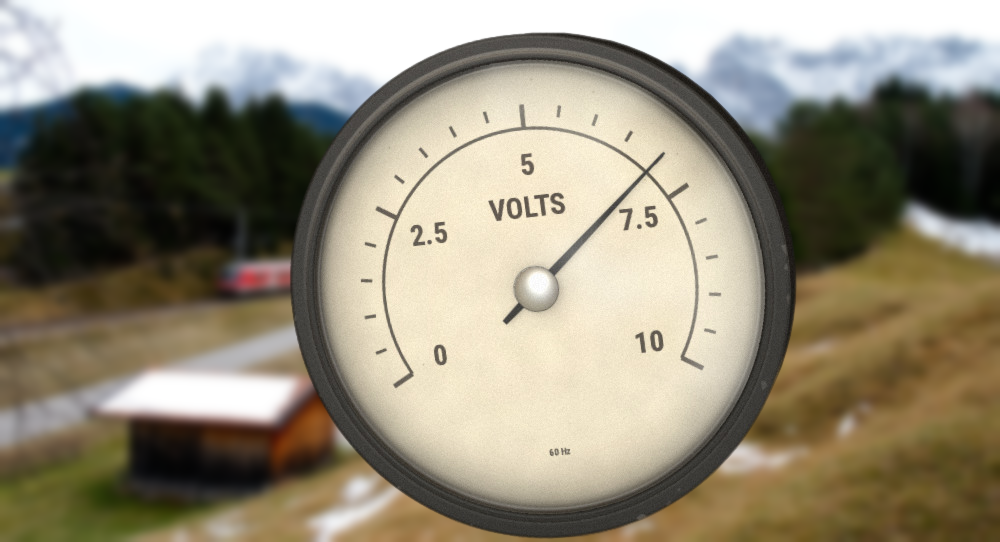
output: 7V
